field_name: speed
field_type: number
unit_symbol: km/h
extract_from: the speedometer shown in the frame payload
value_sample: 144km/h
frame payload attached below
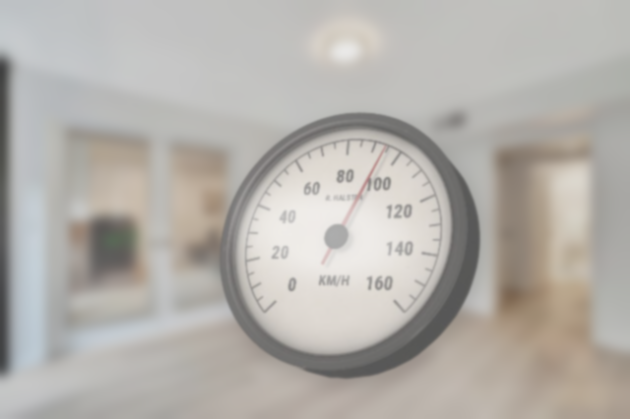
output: 95km/h
